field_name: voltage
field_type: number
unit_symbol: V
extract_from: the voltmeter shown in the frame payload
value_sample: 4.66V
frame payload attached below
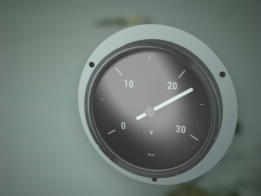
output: 22.5V
